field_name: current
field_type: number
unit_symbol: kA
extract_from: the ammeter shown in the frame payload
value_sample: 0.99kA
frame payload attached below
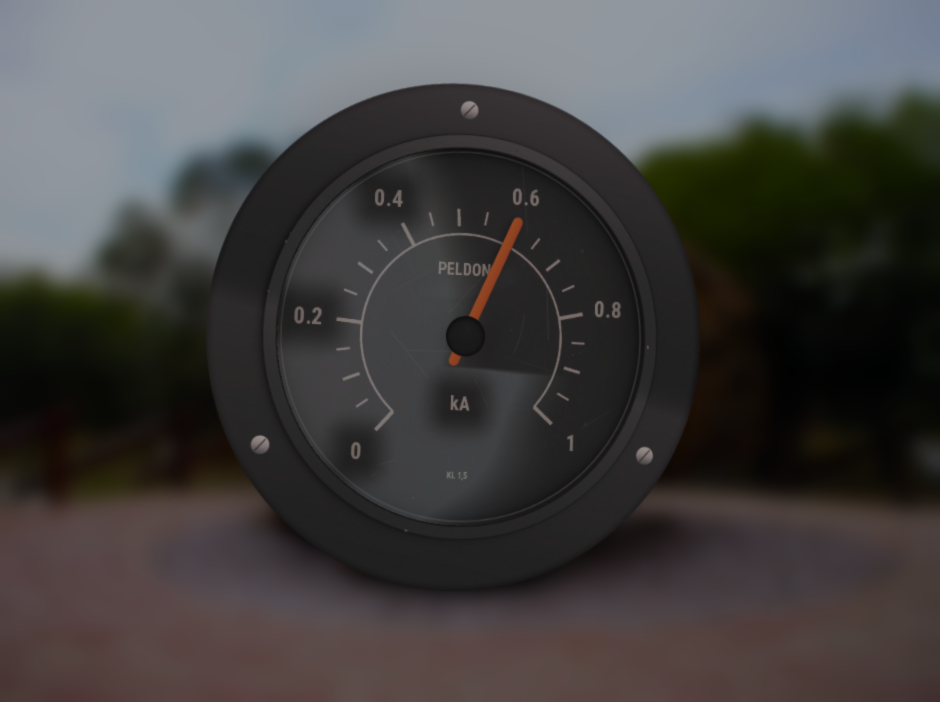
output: 0.6kA
